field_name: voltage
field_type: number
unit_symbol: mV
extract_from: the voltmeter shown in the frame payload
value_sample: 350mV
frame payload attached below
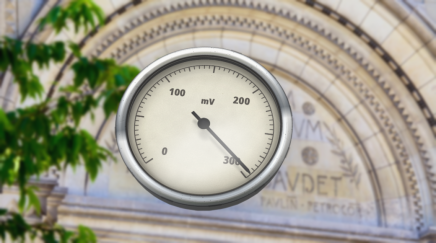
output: 295mV
